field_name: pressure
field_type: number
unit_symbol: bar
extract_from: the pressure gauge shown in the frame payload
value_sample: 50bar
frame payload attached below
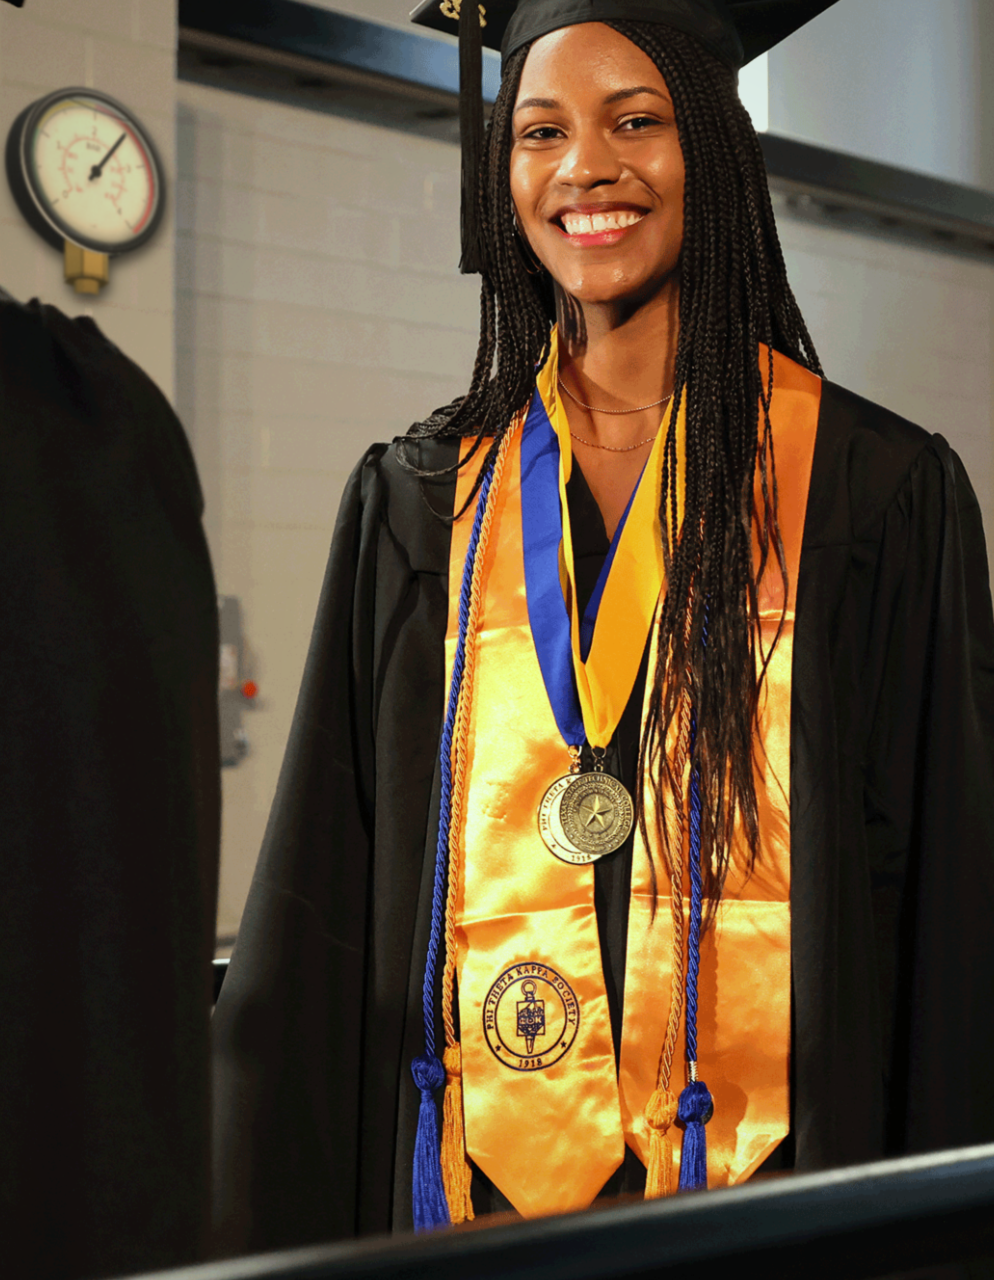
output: 2.5bar
